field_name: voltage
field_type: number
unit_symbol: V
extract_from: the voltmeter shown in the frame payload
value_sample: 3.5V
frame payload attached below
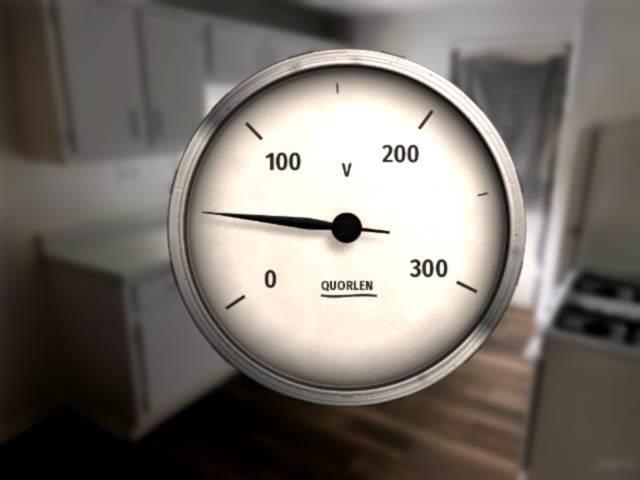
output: 50V
